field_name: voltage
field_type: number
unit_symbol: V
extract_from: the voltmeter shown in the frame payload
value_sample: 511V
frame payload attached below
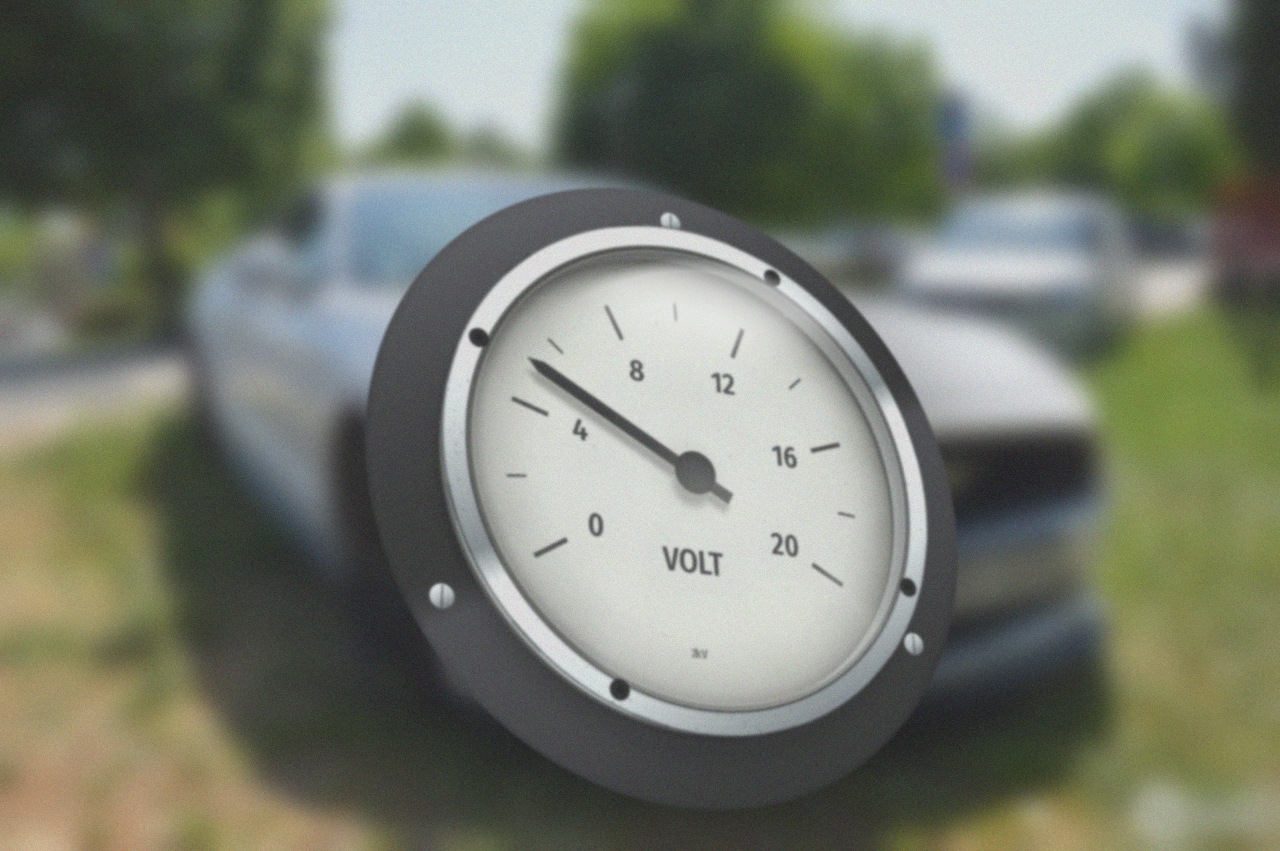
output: 5V
